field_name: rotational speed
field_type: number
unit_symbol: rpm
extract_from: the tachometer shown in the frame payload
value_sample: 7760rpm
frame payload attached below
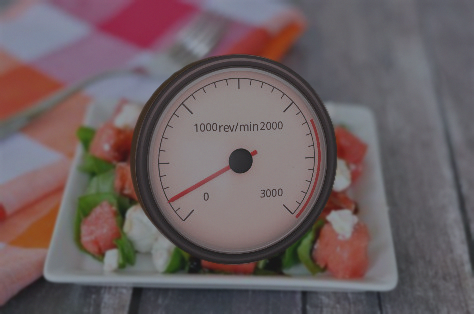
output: 200rpm
